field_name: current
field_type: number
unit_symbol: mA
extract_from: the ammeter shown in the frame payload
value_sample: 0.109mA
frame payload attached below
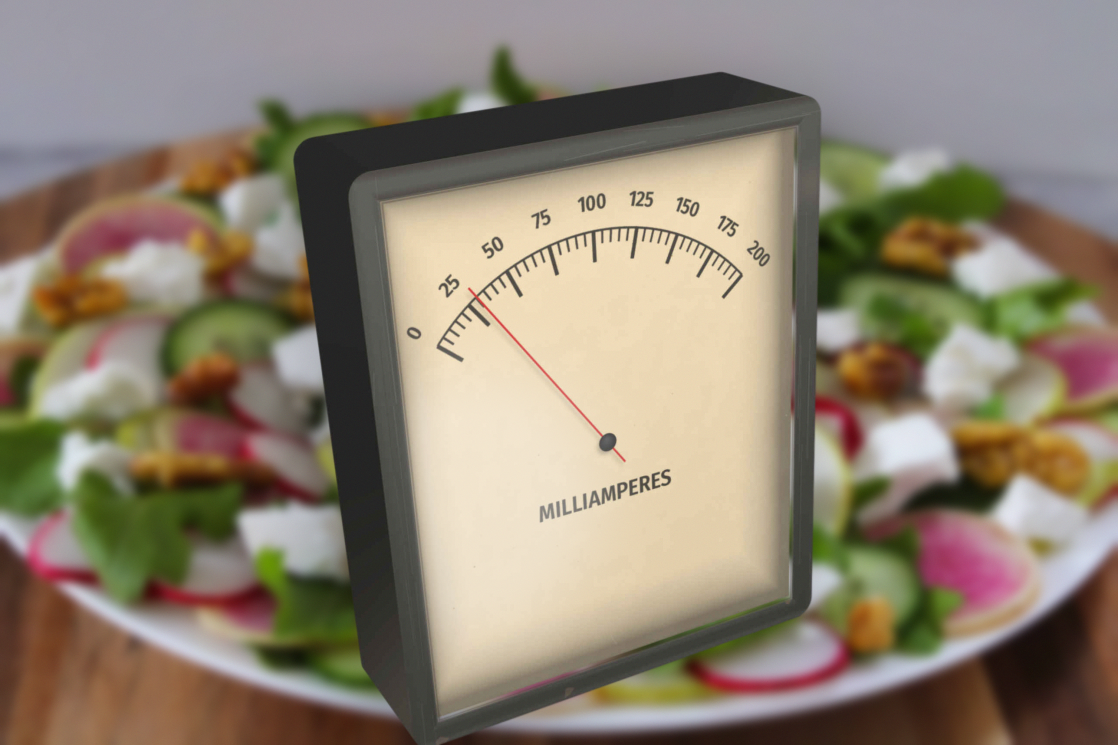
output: 30mA
